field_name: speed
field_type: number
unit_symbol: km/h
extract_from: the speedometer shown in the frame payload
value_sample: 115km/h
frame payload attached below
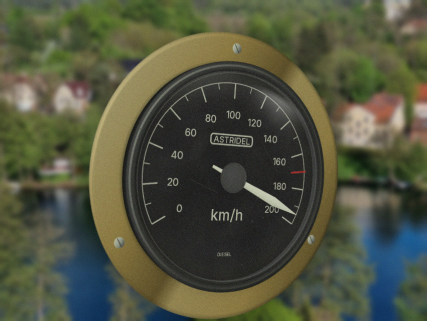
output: 195km/h
